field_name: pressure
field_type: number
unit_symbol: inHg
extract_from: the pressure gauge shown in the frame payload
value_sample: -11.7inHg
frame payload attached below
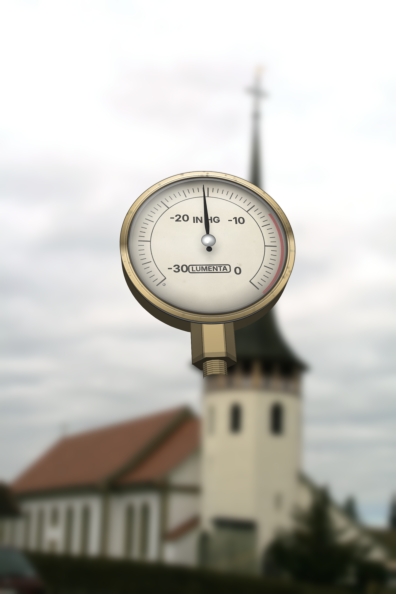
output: -15.5inHg
